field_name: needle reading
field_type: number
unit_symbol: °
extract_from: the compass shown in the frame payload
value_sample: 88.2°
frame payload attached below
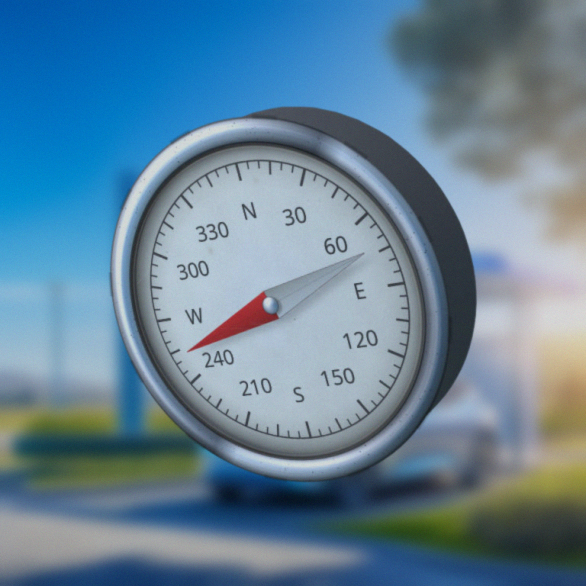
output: 252.5°
